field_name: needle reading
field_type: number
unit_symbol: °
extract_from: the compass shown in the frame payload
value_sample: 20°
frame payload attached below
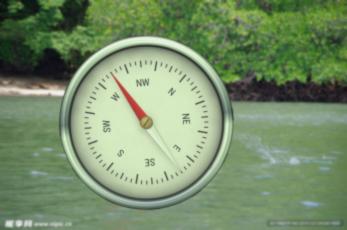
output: 285°
